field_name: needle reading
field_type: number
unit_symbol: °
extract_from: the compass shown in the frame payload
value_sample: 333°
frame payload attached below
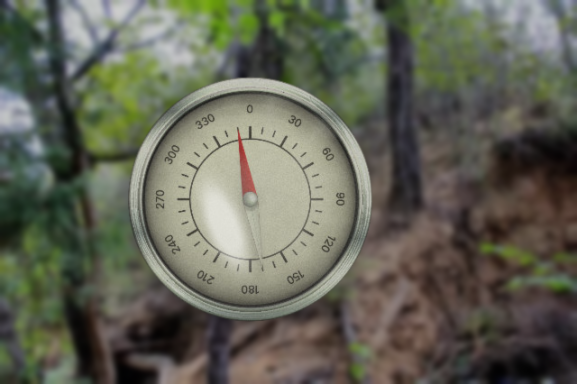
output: 350°
